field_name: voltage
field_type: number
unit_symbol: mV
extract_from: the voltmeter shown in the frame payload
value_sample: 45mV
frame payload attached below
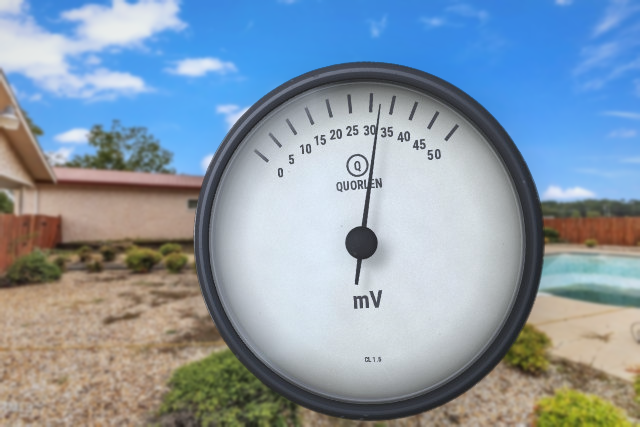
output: 32.5mV
